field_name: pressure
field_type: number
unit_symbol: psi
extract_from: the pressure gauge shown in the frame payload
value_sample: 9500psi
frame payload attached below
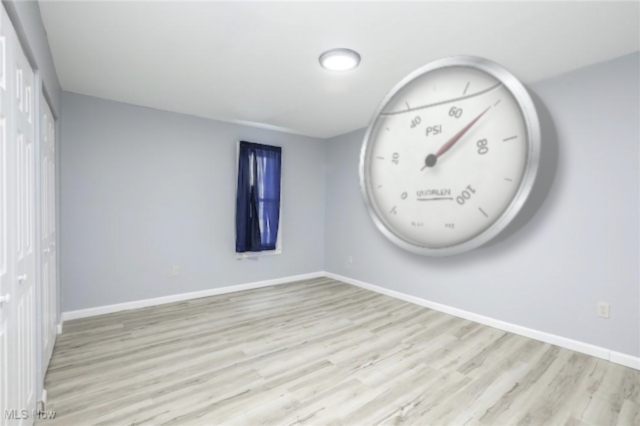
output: 70psi
